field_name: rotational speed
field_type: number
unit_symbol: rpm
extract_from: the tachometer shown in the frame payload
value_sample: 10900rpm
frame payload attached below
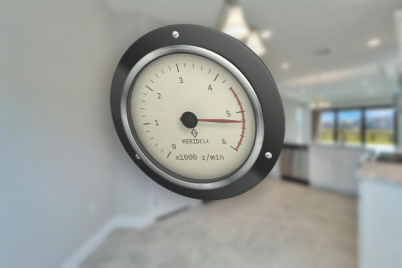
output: 5200rpm
